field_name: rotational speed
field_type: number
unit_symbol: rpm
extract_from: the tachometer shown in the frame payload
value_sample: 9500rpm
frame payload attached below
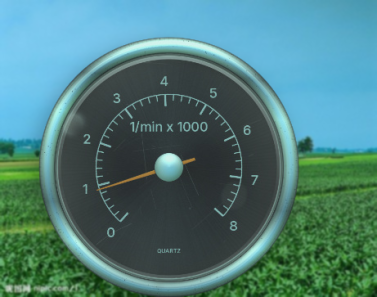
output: 900rpm
